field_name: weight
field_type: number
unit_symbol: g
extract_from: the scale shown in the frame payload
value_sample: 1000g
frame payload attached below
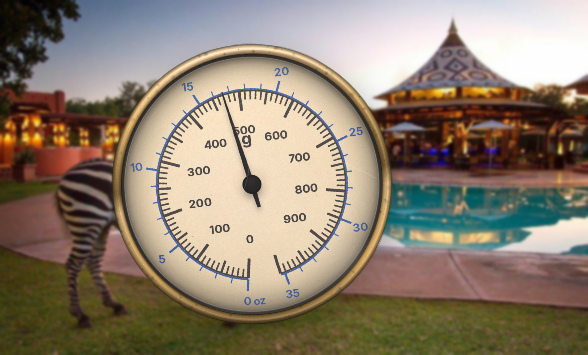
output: 470g
